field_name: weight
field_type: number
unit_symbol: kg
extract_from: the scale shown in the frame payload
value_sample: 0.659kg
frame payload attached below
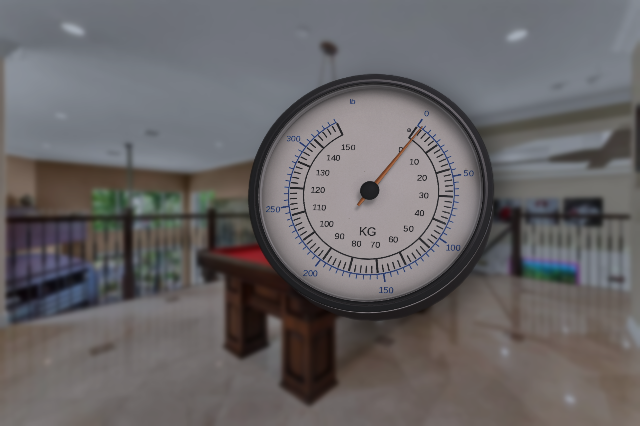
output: 2kg
